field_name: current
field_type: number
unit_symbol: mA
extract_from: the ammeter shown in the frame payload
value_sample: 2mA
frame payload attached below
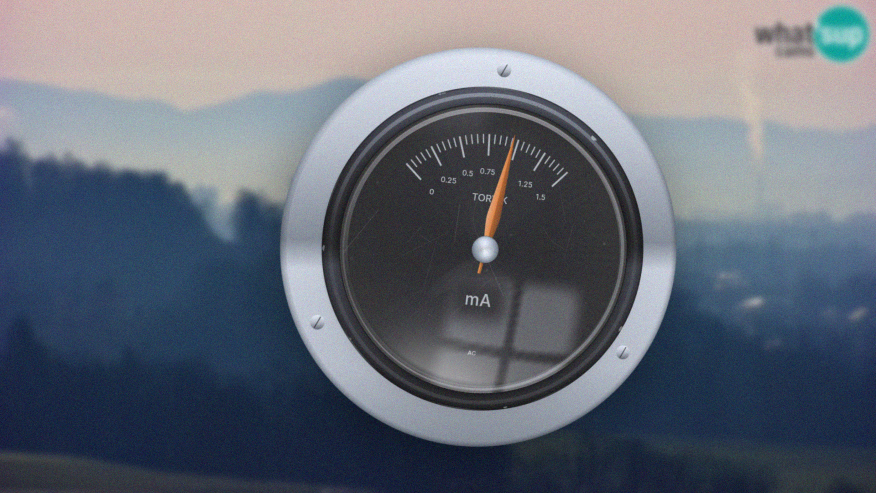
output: 0.95mA
